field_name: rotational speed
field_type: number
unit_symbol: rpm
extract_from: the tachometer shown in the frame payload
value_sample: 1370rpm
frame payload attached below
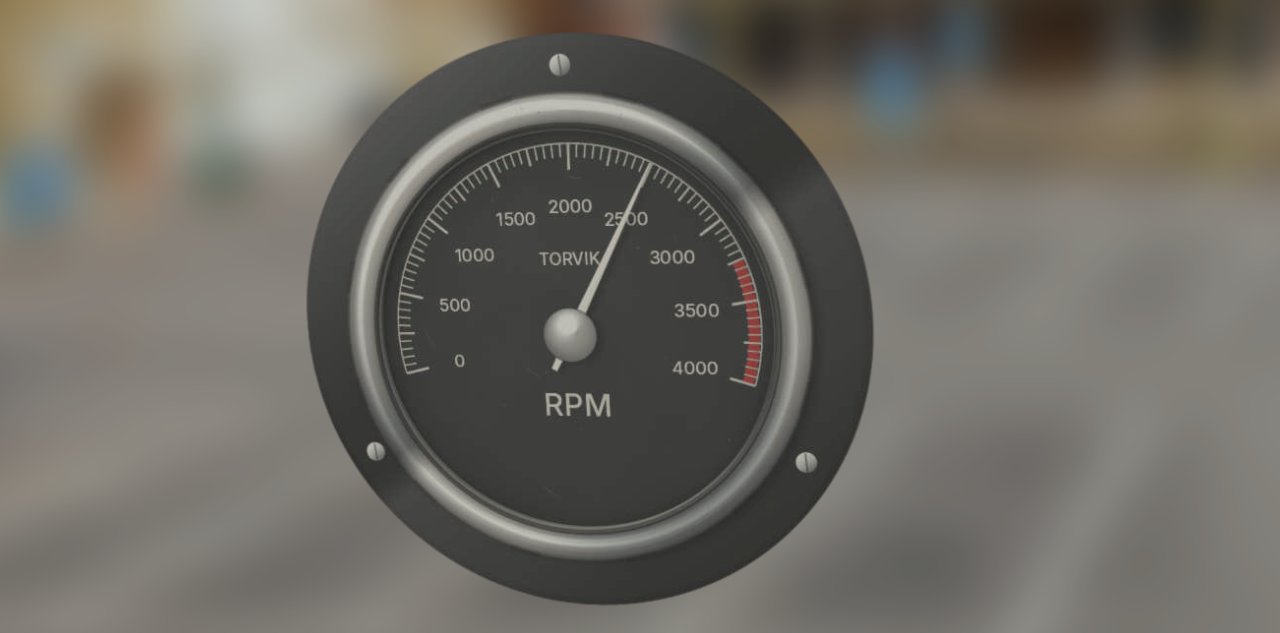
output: 2500rpm
